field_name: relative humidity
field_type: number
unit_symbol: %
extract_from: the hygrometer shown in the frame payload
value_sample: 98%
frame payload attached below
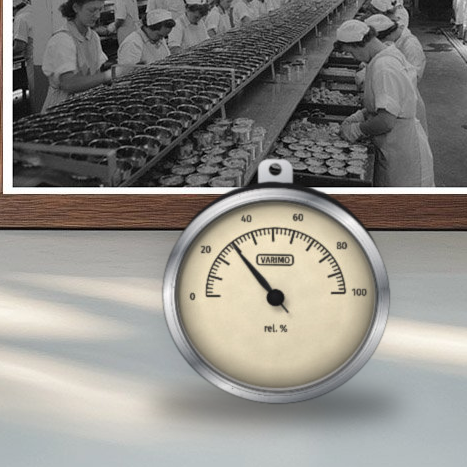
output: 30%
